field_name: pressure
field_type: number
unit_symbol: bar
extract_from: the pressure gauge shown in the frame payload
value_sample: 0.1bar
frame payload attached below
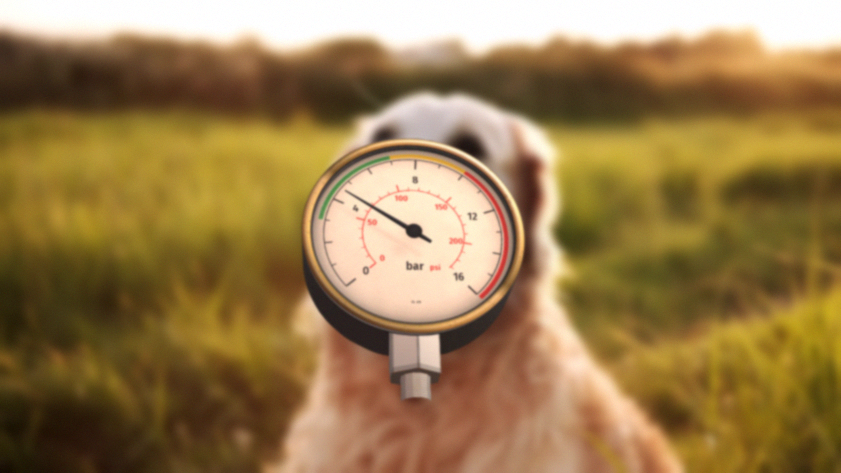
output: 4.5bar
